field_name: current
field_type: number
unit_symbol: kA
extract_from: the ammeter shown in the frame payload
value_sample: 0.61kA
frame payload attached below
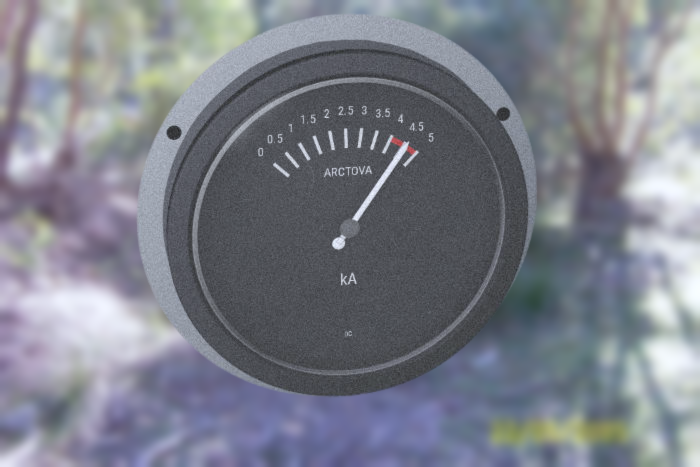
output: 4.5kA
